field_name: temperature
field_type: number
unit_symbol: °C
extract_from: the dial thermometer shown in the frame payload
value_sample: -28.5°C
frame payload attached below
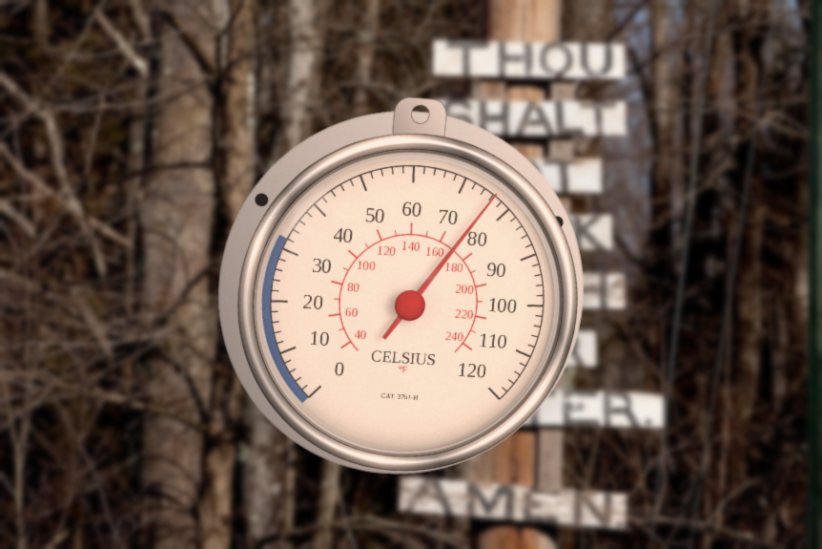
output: 76°C
